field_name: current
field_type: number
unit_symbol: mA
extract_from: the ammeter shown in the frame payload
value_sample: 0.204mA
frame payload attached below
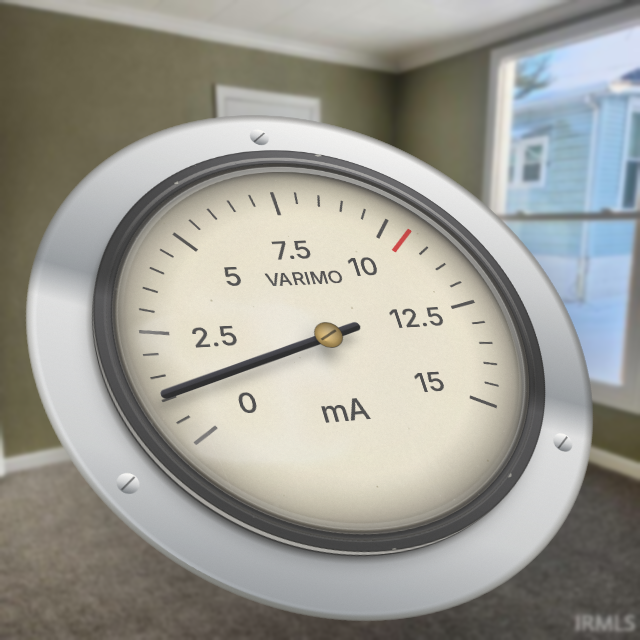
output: 1mA
